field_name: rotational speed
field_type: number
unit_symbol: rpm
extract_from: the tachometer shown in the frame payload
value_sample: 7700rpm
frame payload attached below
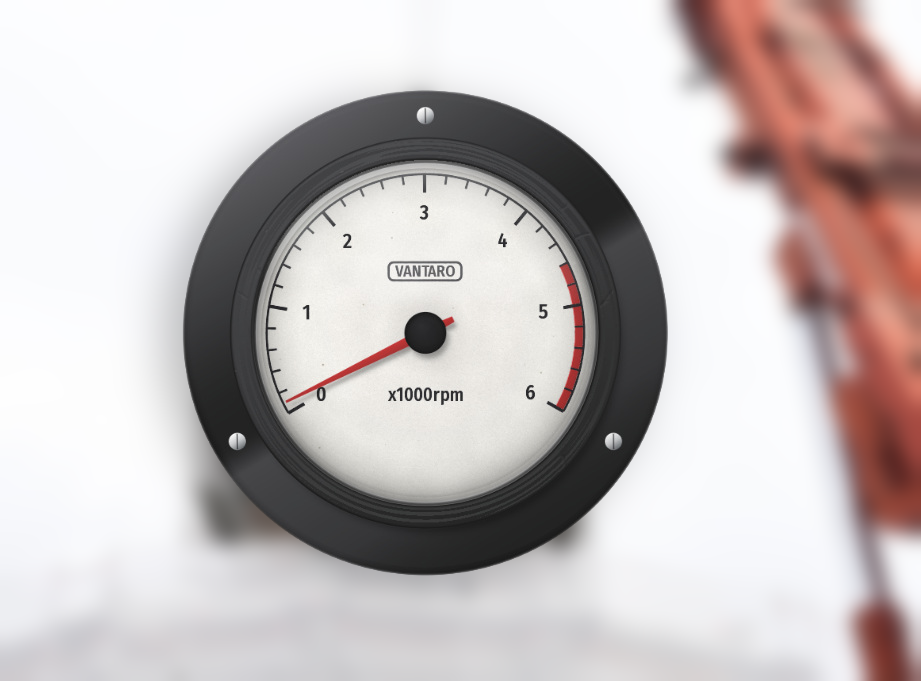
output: 100rpm
